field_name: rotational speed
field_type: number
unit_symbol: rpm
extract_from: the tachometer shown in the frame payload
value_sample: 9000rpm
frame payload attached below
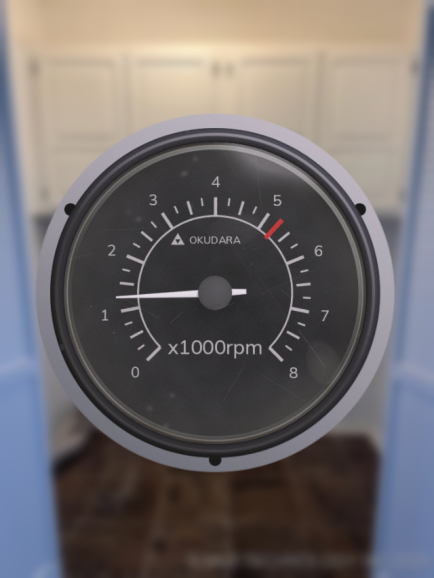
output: 1250rpm
